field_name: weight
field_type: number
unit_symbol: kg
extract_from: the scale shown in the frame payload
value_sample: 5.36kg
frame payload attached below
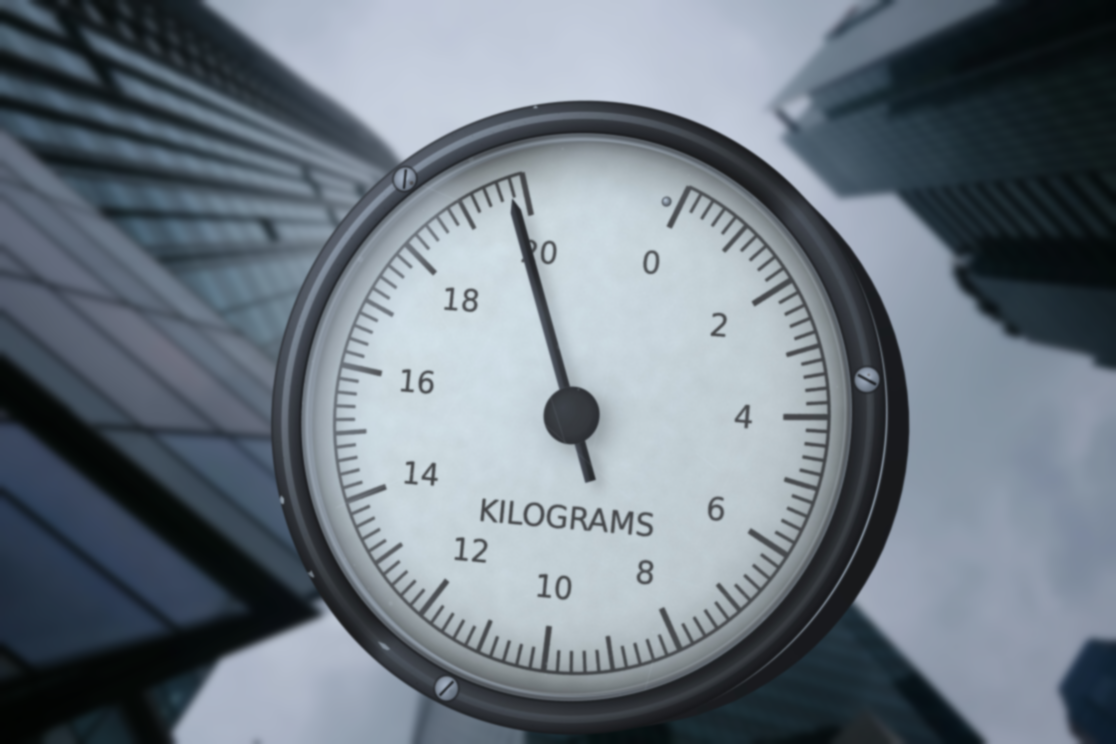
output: 19.8kg
